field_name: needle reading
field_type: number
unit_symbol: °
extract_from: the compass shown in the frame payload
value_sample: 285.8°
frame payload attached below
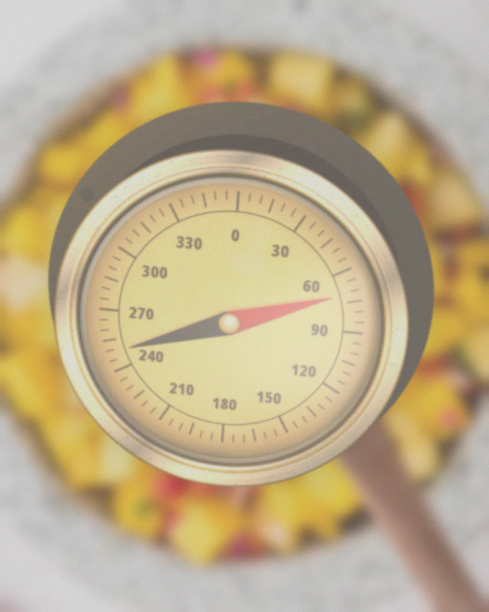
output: 70°
